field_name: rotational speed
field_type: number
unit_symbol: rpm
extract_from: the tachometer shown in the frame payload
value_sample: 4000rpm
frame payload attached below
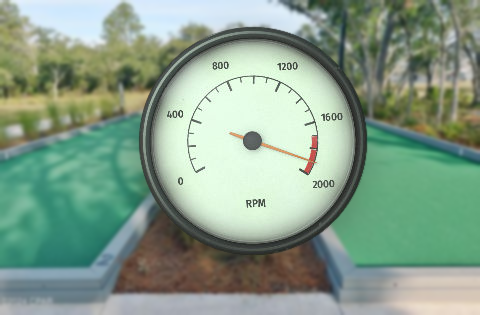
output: 1900rpm
